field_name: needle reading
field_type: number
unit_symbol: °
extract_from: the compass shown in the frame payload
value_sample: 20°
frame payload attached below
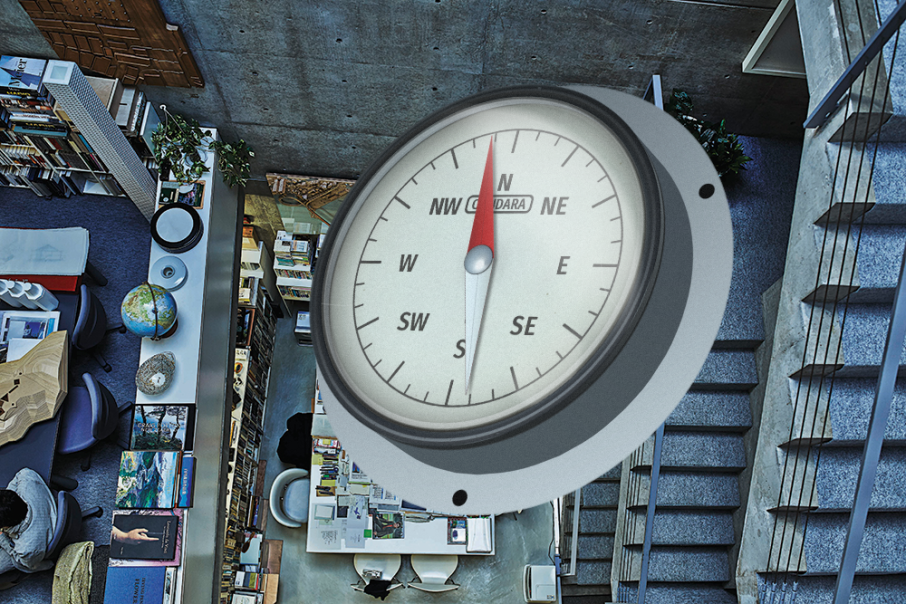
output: 350°
